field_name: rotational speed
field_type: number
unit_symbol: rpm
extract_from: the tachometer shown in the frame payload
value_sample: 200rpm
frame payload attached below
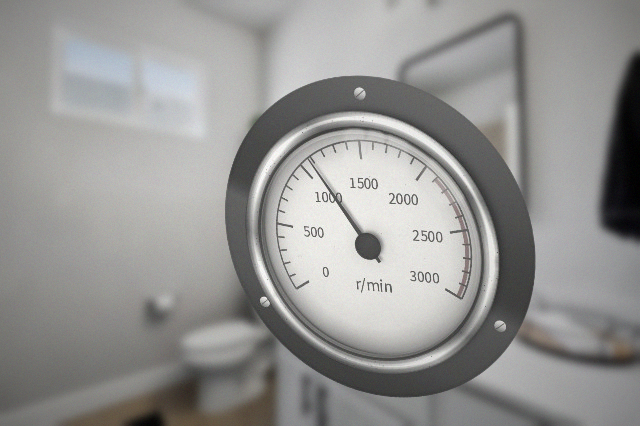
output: 1100rpm
